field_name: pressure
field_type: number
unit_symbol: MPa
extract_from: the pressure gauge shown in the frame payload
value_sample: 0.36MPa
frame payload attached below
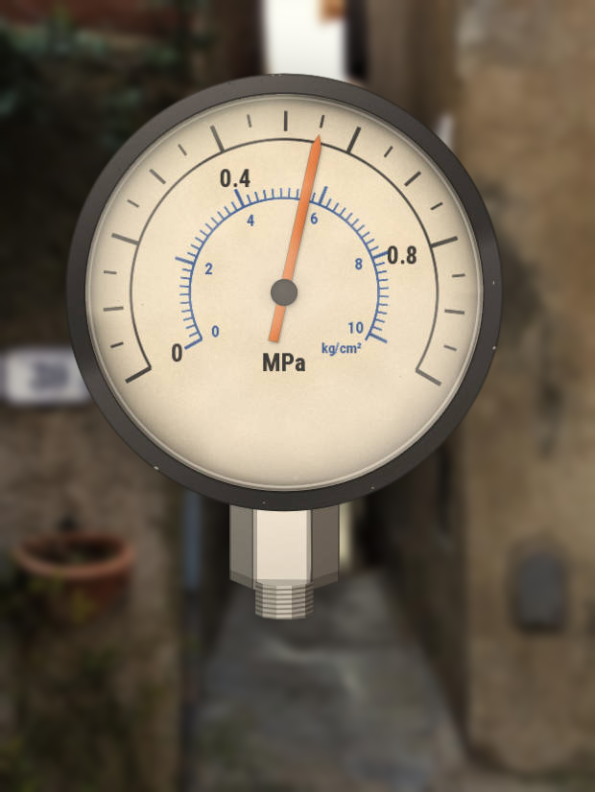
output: 0.55MPa
